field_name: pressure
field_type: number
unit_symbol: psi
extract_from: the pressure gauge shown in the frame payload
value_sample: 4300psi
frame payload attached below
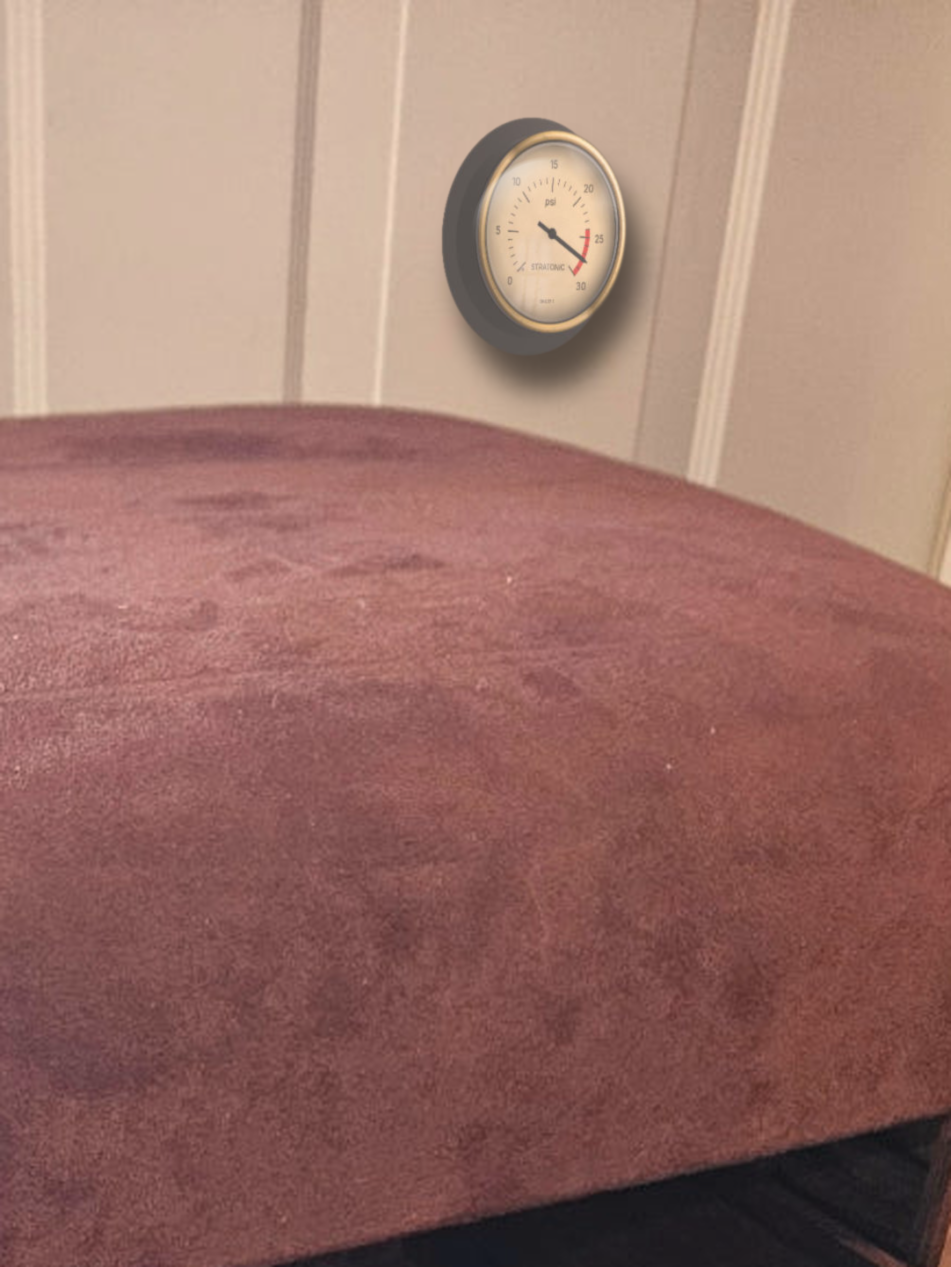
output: 28psi
